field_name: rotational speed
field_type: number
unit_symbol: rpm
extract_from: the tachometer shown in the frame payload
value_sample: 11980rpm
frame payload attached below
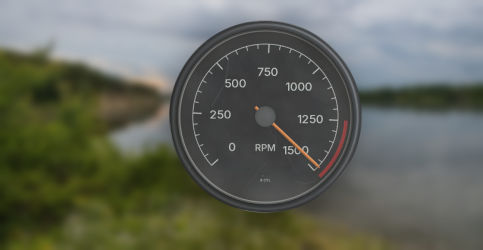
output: 1475rpm
